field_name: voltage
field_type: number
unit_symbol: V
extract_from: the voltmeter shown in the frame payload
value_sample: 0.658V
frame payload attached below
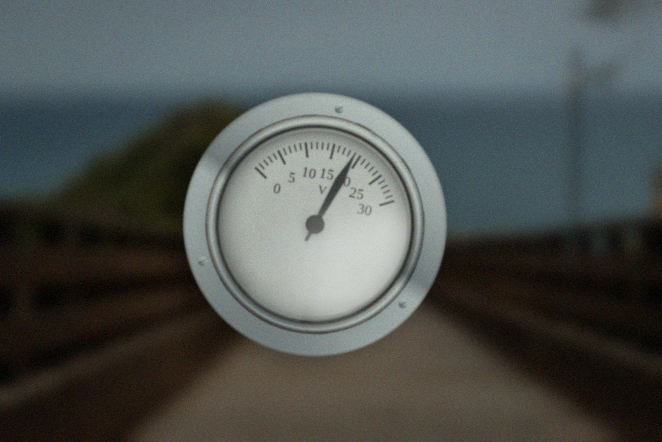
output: 19V
